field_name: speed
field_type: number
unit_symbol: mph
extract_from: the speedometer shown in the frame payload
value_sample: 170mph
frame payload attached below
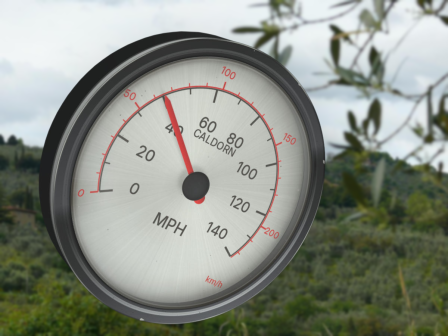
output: 40mph
